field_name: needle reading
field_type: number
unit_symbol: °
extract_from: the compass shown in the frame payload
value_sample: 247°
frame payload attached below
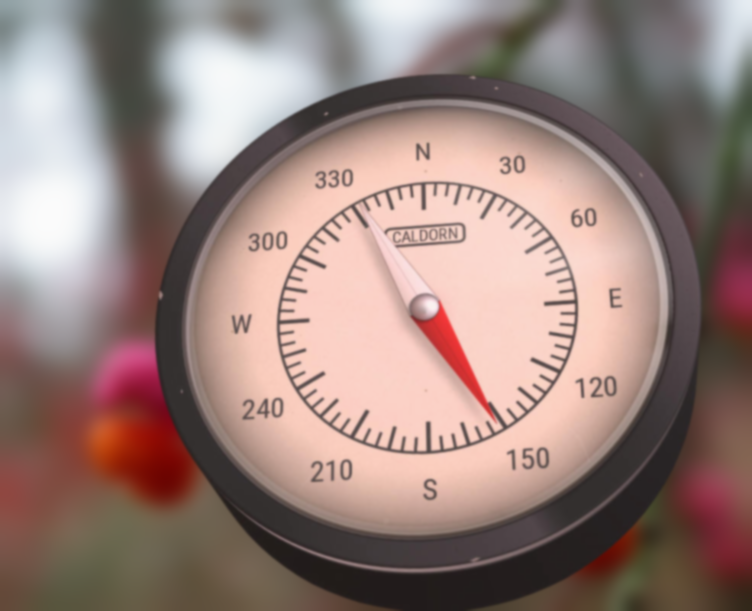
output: 152.5°
